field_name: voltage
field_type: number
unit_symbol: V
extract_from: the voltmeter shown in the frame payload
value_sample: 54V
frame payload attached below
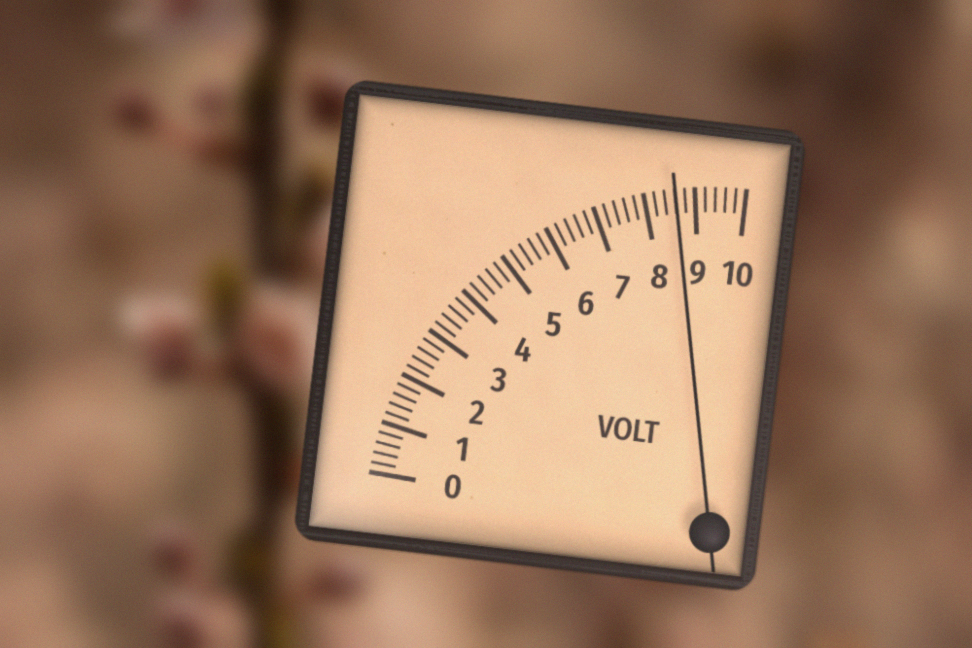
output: 8.6V
